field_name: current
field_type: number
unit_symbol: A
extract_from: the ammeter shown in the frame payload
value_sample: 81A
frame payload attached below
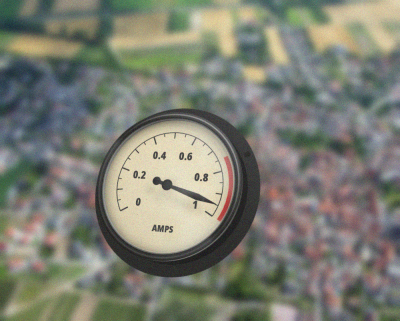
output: 0.95A
